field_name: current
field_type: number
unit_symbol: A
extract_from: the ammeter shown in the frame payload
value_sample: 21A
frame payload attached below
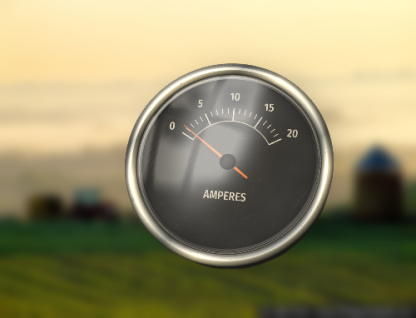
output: 1A
